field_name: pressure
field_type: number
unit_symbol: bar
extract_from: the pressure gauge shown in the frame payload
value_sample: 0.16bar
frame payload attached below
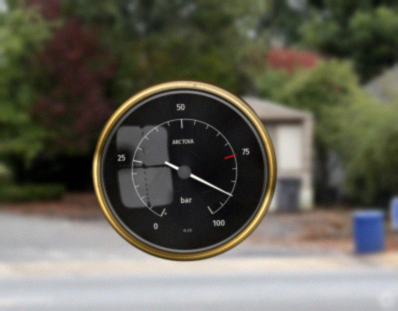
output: 90bar
